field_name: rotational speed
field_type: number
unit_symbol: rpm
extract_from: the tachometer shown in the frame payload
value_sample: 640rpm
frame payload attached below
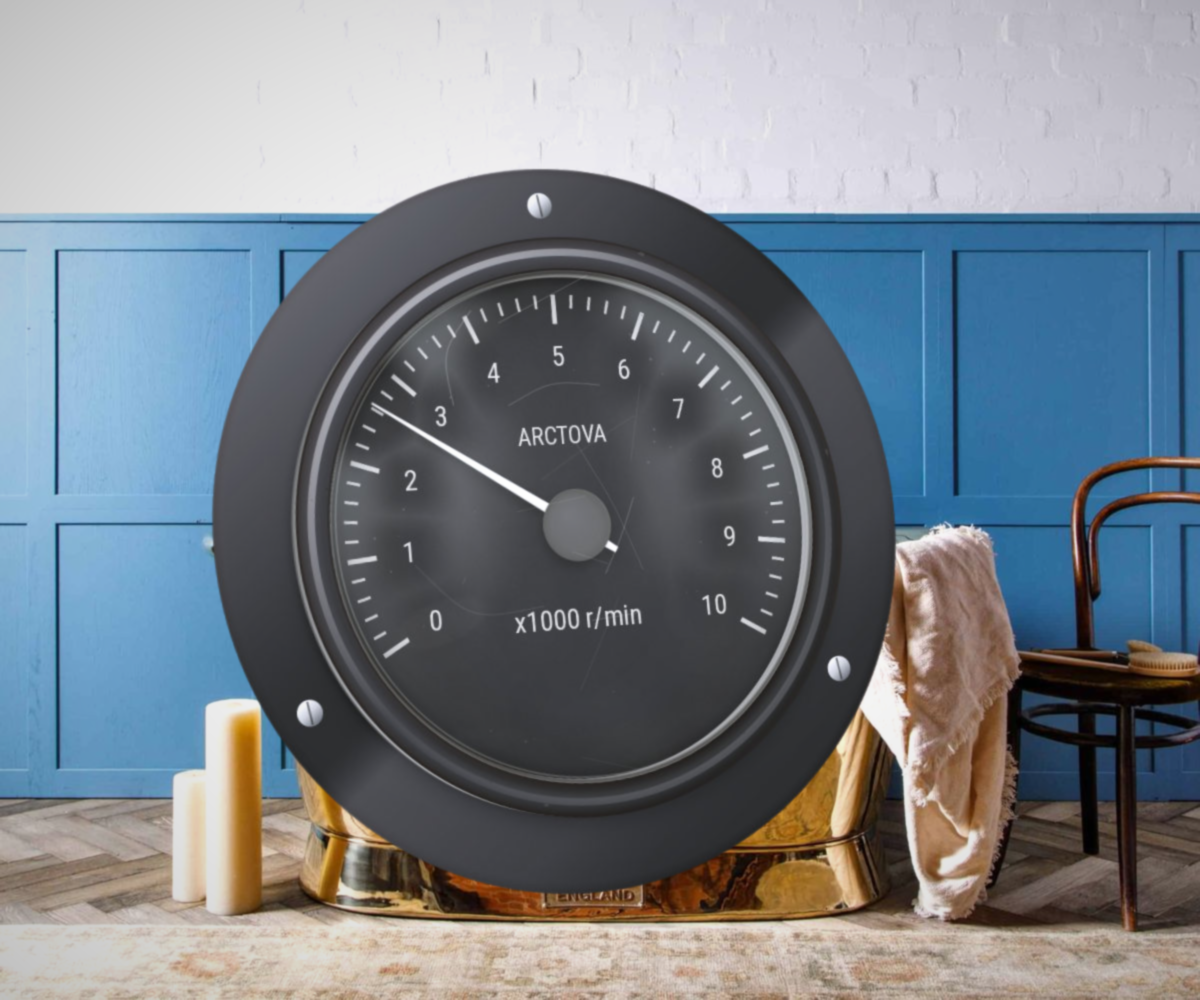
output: 2600rpm
